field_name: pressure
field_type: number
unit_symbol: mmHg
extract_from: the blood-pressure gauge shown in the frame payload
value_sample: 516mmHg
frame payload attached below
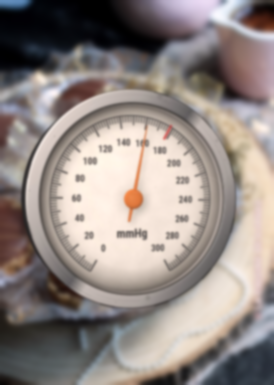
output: 160mmHg
